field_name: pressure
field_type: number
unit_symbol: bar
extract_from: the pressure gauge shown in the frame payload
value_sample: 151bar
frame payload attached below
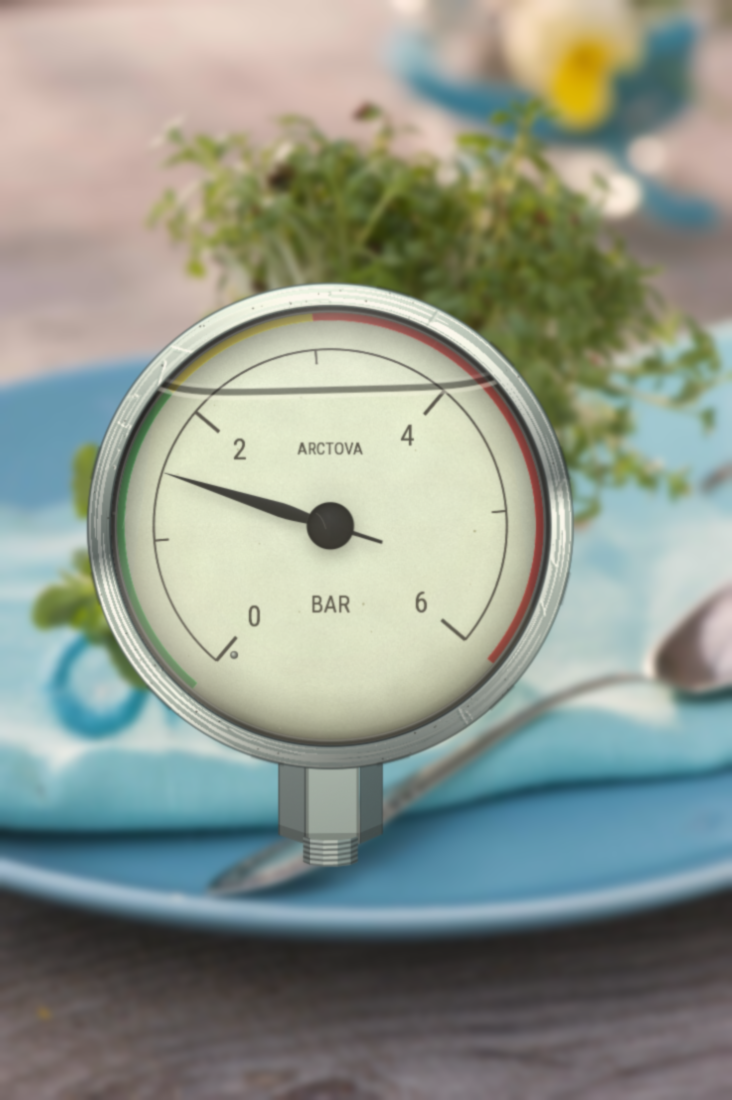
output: 1.5bar
